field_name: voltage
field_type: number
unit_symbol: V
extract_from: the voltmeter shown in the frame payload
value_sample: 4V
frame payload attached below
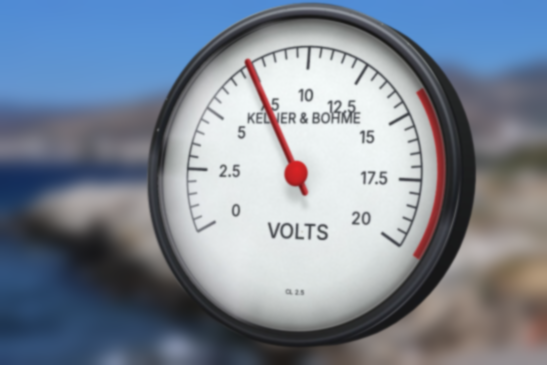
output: 7.5V
